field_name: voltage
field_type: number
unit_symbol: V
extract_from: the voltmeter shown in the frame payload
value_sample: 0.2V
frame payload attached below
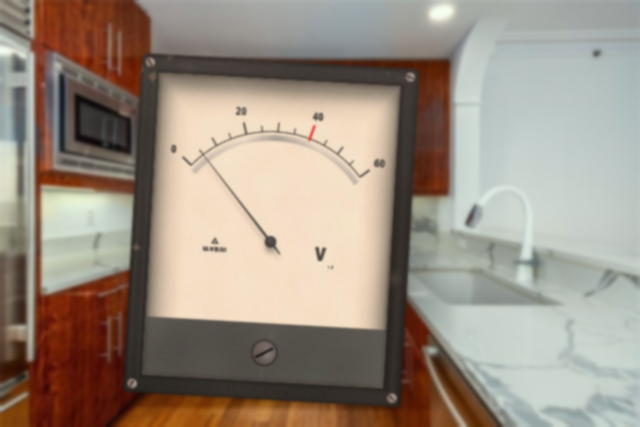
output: 5V
